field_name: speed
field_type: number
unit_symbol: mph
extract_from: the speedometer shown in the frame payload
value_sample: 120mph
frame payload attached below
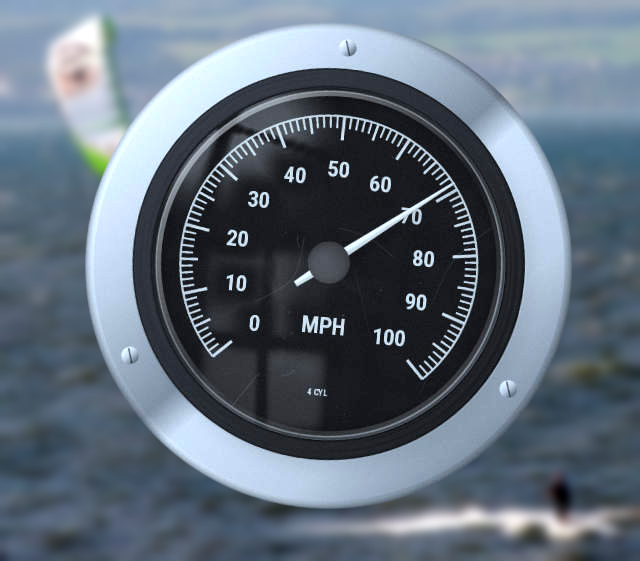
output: 69mph
